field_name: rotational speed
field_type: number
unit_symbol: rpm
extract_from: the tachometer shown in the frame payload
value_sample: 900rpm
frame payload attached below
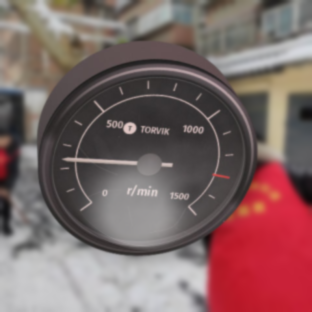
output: 250rpm
